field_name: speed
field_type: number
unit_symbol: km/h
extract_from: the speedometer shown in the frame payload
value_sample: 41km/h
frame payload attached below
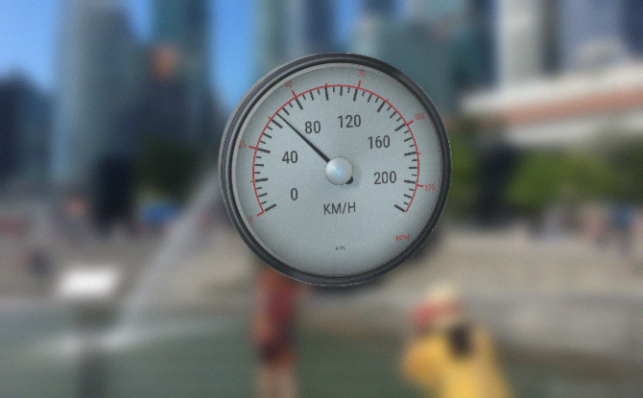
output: 65km/h
